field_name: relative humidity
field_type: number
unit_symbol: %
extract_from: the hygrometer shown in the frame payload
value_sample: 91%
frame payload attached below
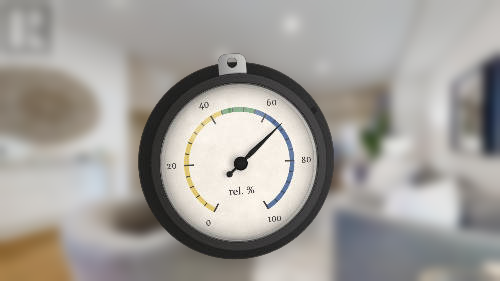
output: 66%
